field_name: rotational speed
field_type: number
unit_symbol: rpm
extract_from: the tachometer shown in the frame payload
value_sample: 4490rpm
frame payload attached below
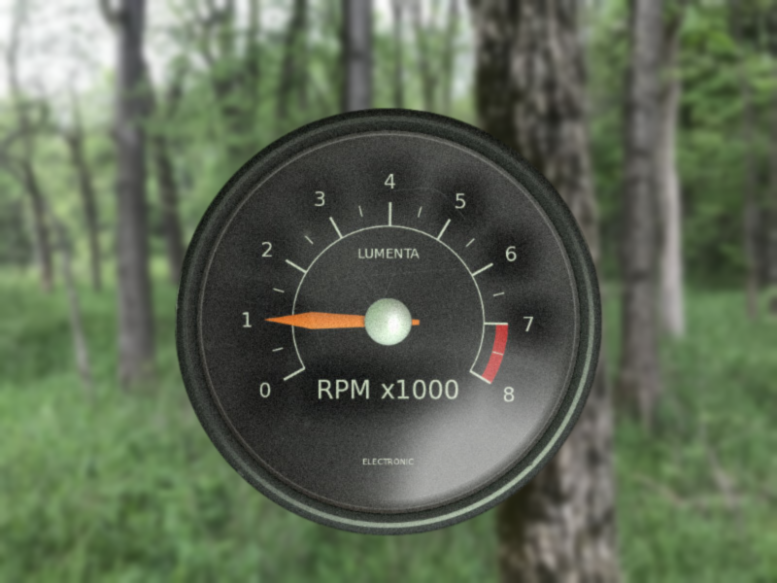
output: 1000rpm
